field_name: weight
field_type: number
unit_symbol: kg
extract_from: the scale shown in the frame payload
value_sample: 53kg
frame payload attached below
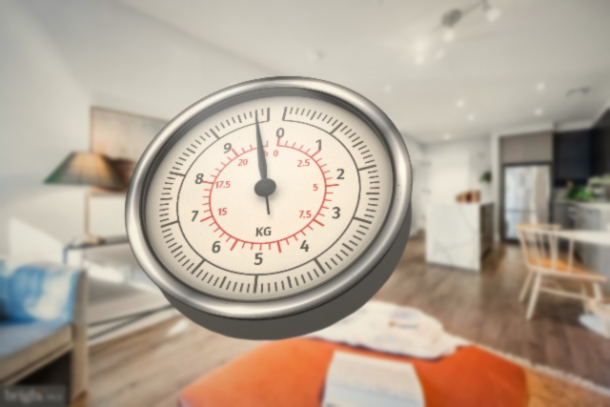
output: 9.8kg
